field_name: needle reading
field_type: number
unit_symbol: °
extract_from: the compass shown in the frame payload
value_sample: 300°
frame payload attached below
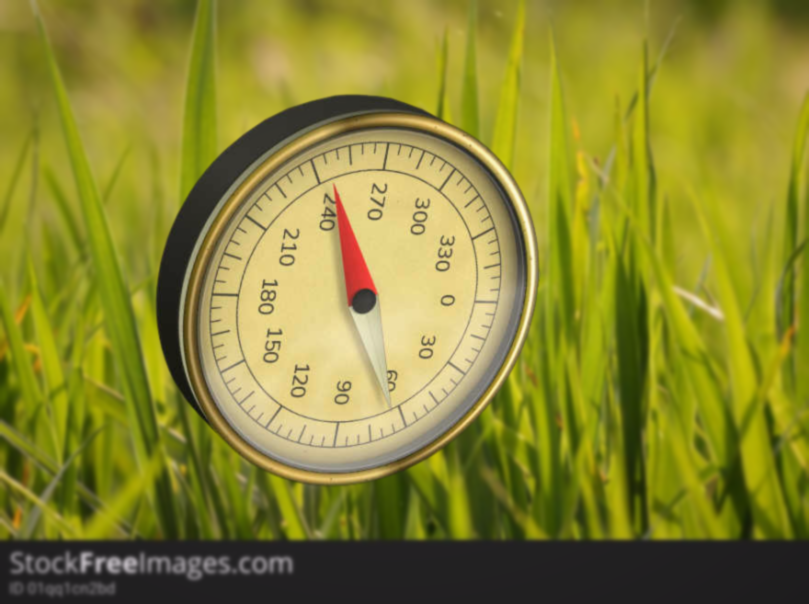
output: 245°
